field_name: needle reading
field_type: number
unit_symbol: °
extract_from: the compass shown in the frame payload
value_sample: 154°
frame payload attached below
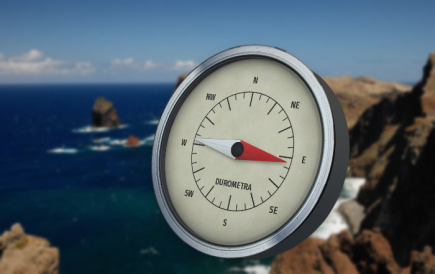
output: 95°
